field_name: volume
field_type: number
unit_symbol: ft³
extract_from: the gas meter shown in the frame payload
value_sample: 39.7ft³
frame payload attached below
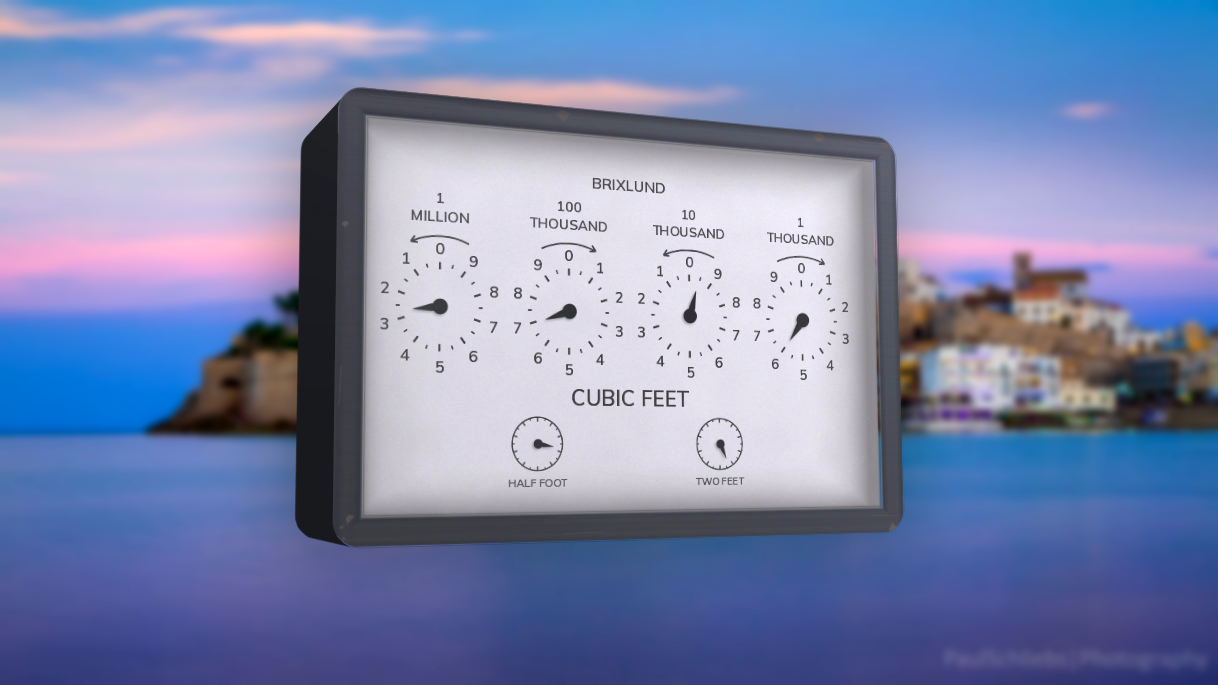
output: 269600ft³
